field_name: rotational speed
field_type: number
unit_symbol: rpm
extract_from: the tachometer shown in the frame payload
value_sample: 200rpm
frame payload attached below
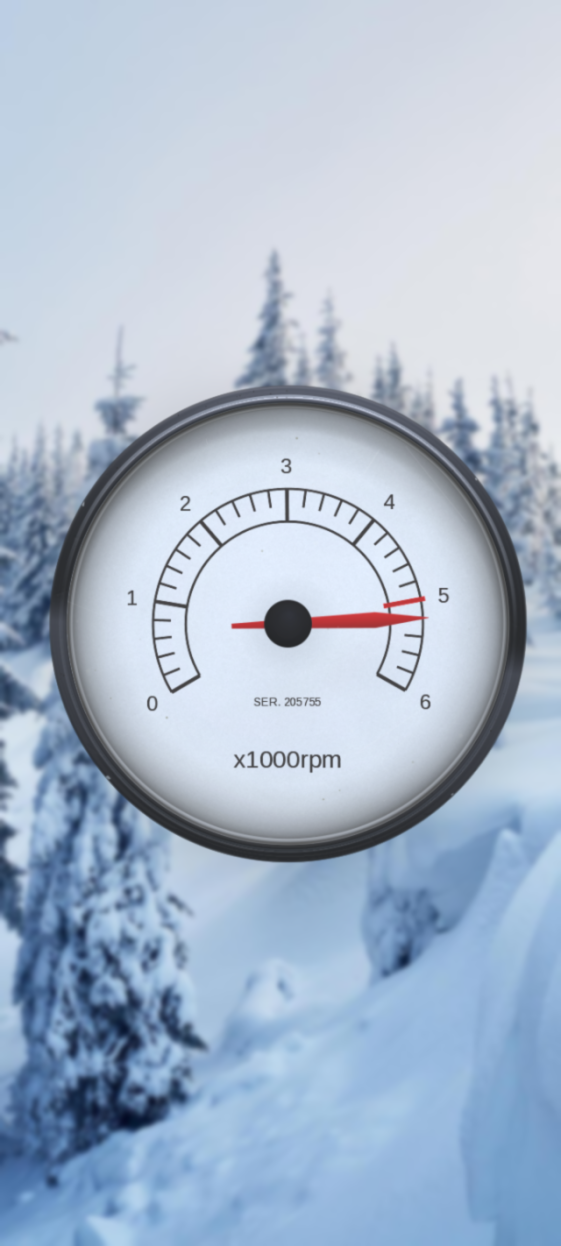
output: 5200rpm
